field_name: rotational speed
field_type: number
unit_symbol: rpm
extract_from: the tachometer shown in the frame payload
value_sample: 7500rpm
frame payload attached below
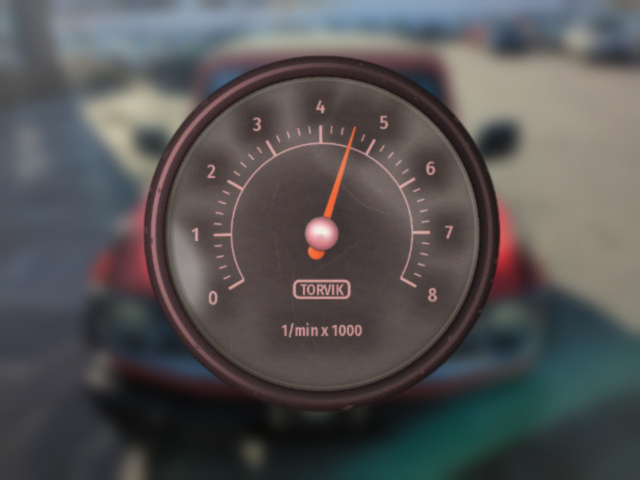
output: 4600rpm
